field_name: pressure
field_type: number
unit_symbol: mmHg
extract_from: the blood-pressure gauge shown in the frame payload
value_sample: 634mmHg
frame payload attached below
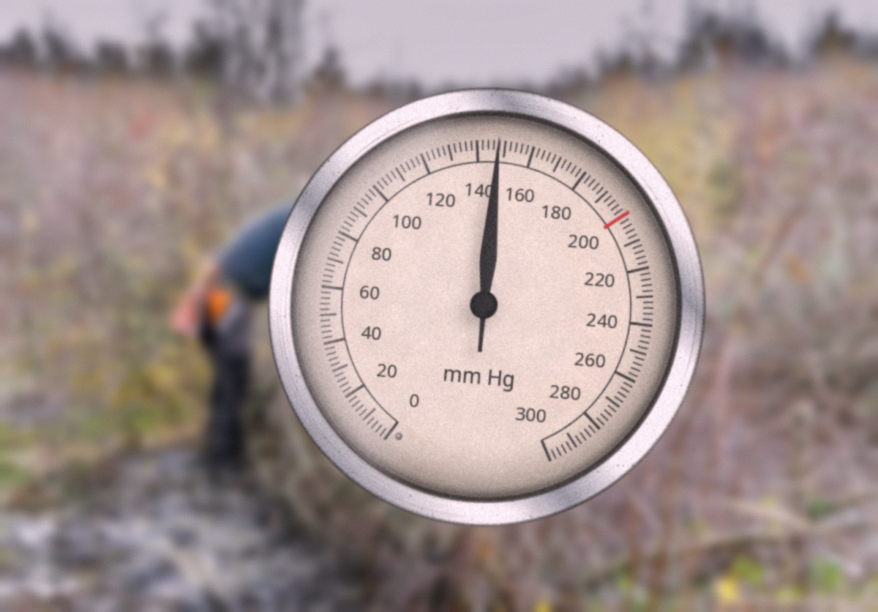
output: 148mmHg
